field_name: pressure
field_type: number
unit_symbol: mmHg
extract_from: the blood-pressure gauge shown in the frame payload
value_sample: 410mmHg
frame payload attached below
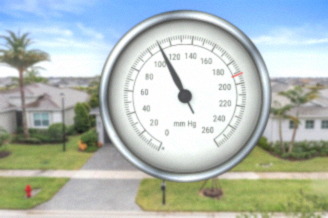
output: 110mmHg
